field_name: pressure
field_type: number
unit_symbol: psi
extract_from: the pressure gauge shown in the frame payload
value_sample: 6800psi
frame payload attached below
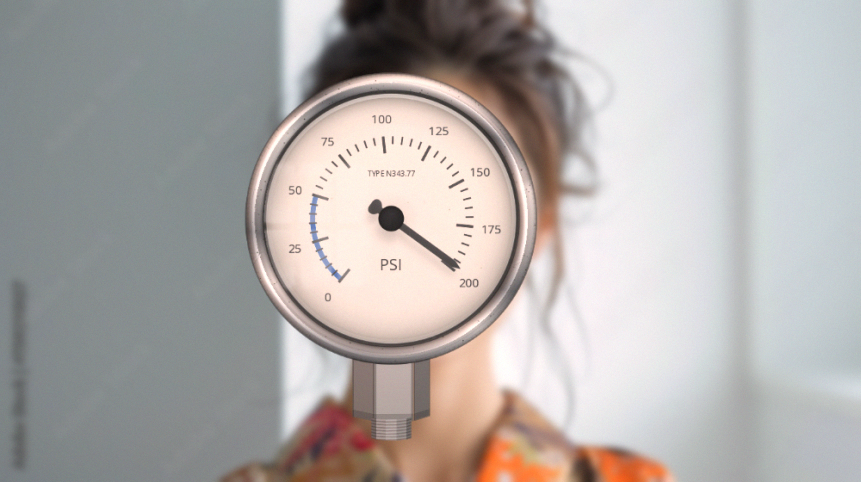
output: 197.5psi
